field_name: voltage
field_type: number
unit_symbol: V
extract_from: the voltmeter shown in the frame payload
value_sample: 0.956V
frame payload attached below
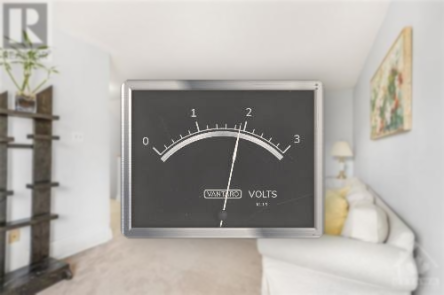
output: 1.9V
